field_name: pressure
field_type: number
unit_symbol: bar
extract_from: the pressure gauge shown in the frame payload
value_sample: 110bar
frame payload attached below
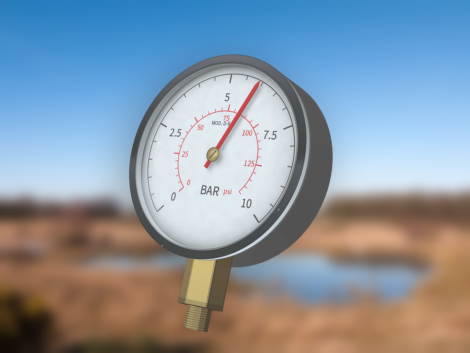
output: 6bar
